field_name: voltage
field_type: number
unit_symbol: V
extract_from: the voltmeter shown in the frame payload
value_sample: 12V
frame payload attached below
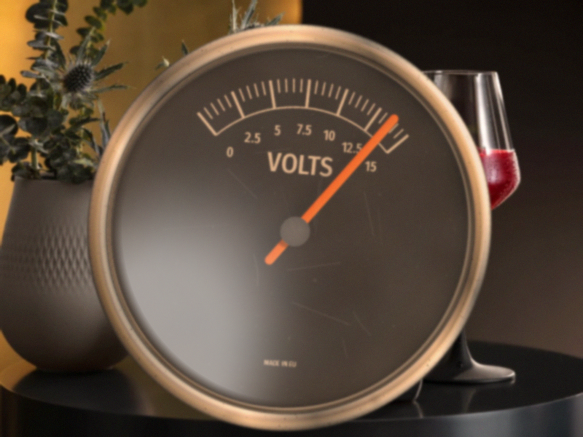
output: 13.5V
